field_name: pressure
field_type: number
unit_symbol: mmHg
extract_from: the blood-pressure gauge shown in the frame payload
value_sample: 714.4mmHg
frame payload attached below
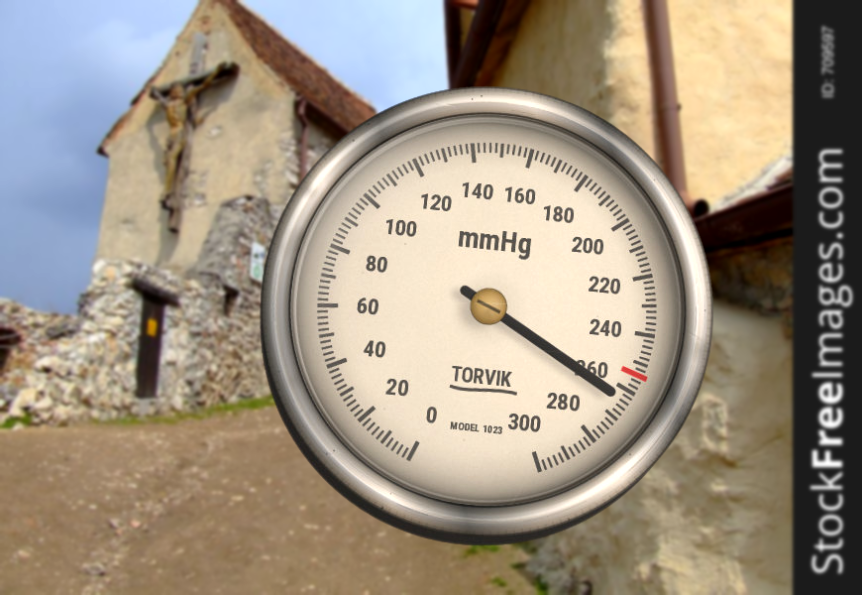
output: 264mmHg
